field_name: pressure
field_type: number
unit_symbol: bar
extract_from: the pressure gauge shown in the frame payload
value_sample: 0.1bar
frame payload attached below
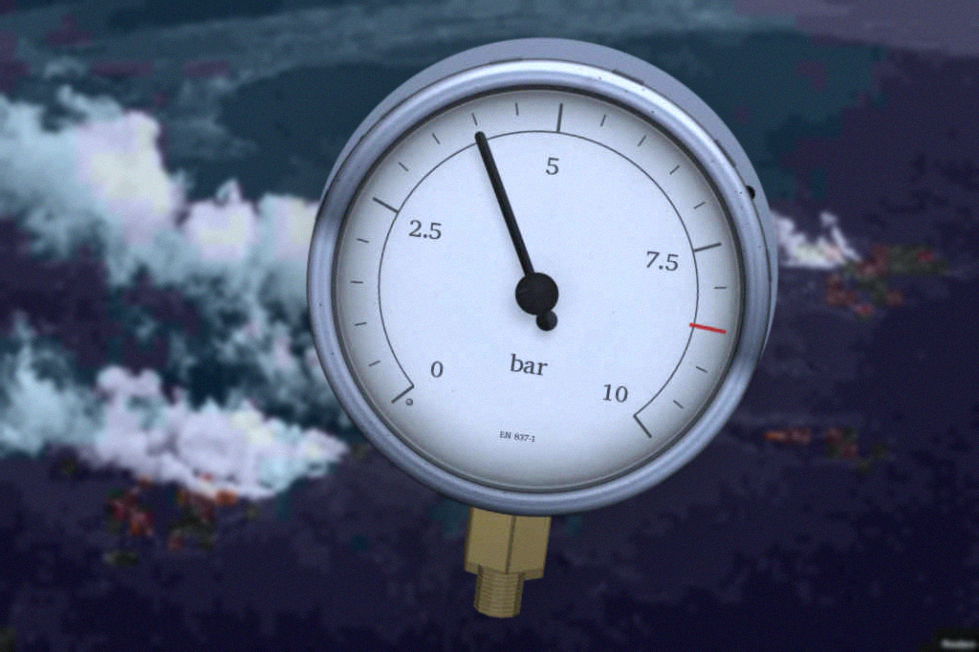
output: 4bar
